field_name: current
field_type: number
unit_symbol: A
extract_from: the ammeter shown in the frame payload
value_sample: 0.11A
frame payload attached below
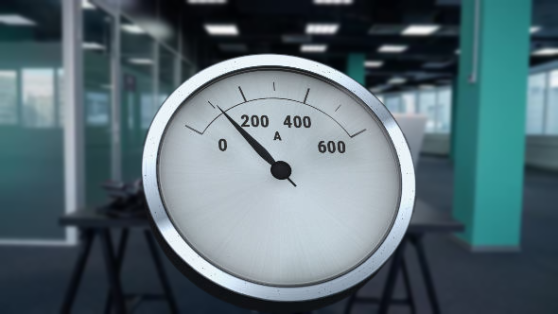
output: 100A
